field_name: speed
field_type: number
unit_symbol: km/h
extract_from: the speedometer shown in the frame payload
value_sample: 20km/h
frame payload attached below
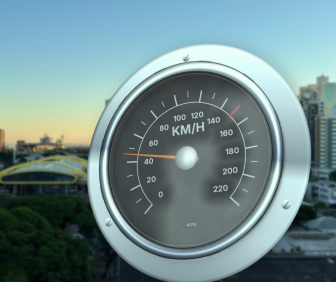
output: 45km/h
